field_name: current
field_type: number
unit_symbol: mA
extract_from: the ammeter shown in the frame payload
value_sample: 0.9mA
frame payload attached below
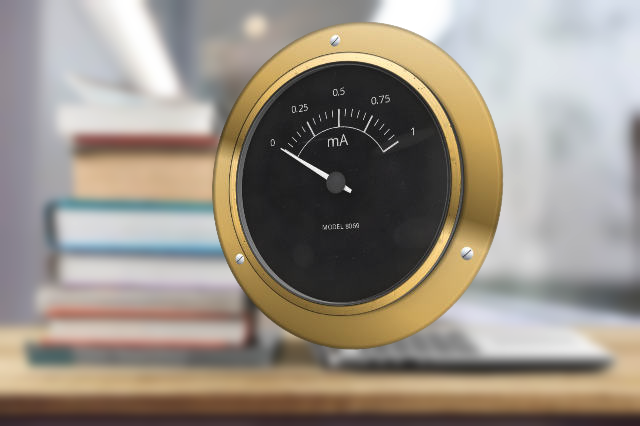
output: 0mA
